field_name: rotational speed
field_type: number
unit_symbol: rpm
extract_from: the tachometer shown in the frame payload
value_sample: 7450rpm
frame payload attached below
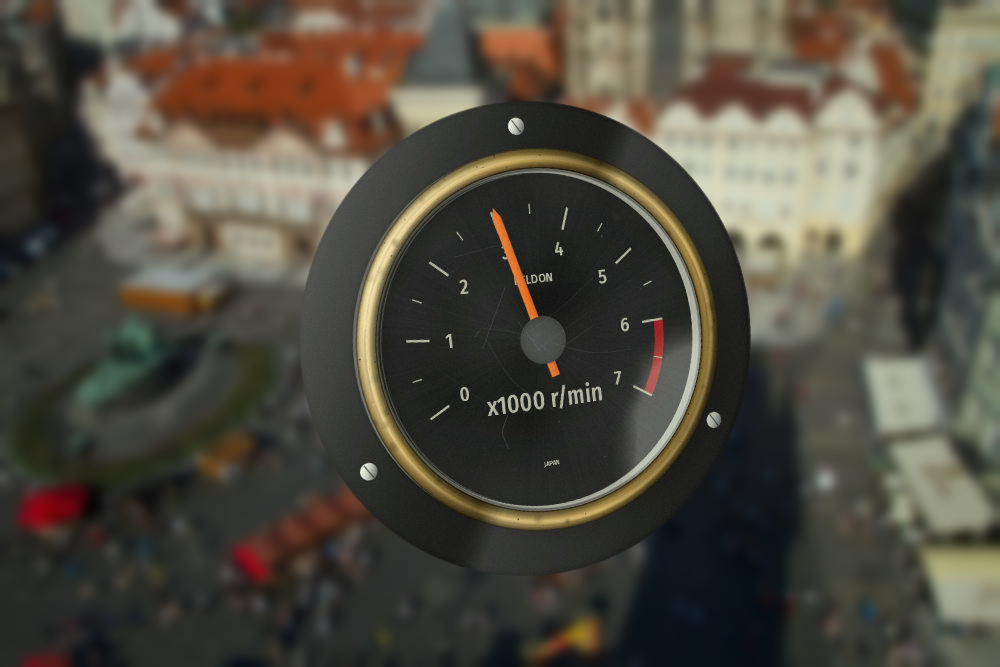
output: 3000rpm
